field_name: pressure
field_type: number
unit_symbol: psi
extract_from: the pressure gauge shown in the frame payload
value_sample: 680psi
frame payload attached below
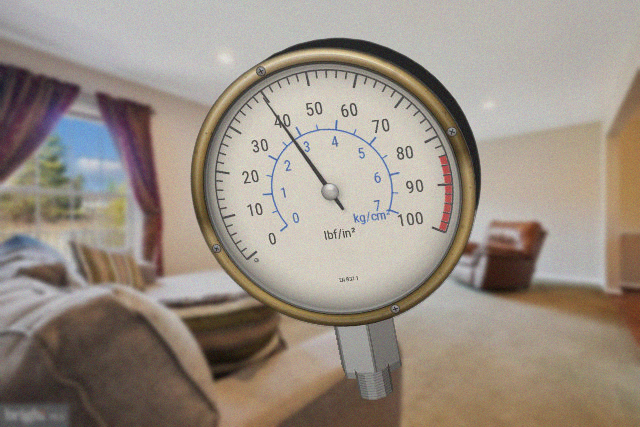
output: 40psi
